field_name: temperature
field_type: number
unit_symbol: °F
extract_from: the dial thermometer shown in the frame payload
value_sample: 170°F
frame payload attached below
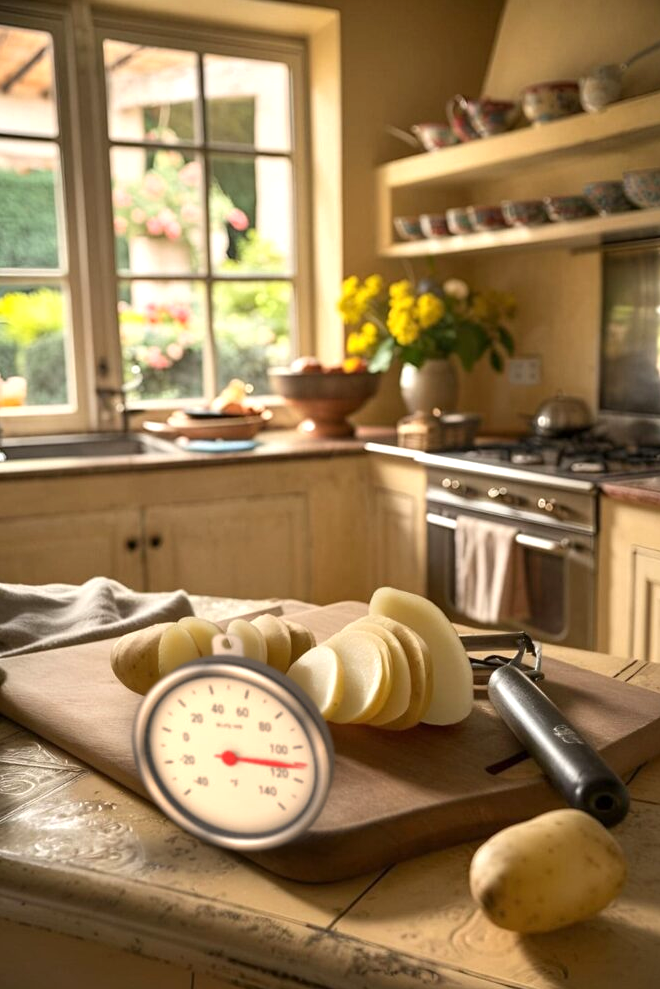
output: 110°F
